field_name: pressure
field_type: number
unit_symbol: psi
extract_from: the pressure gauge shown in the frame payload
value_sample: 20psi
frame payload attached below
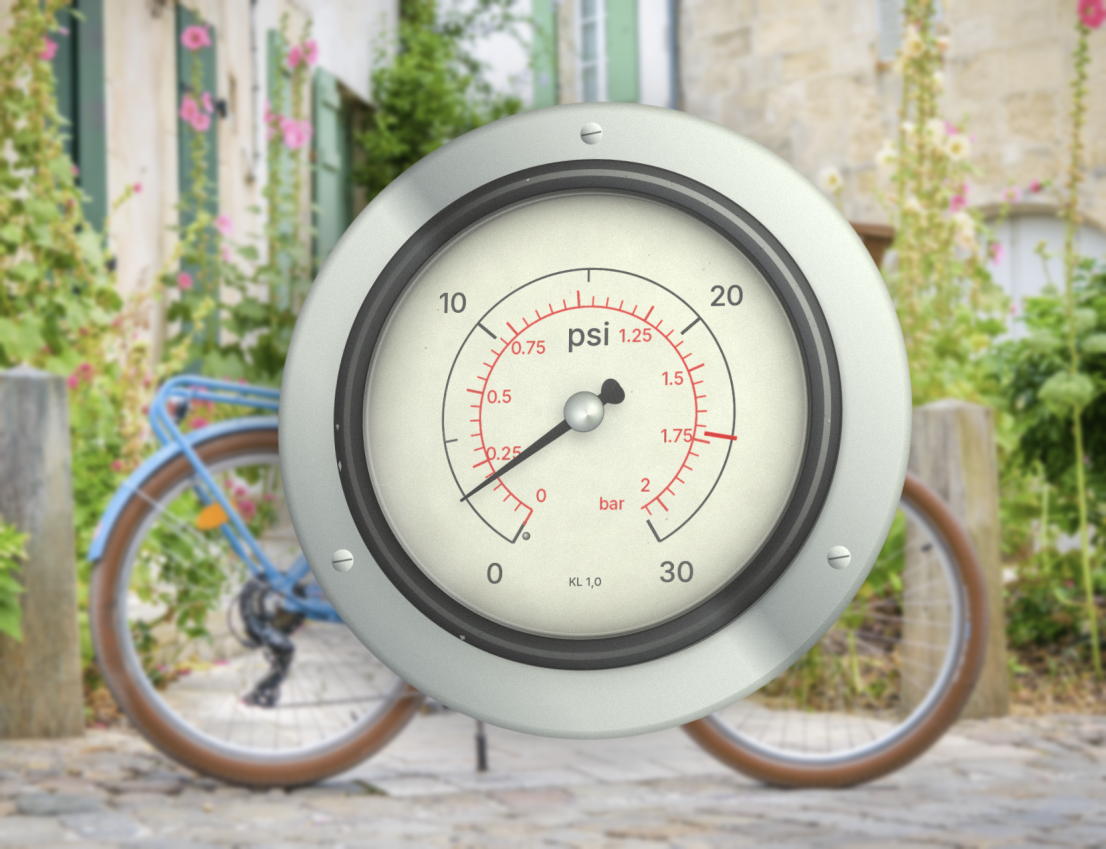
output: 2.5psi
